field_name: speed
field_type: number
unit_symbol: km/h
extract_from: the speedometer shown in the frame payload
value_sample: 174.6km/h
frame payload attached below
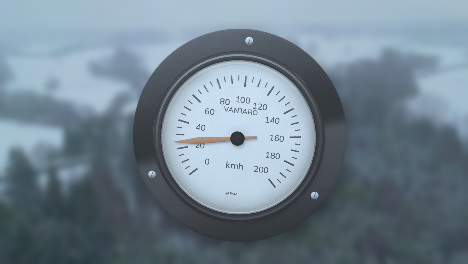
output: 25km/h
